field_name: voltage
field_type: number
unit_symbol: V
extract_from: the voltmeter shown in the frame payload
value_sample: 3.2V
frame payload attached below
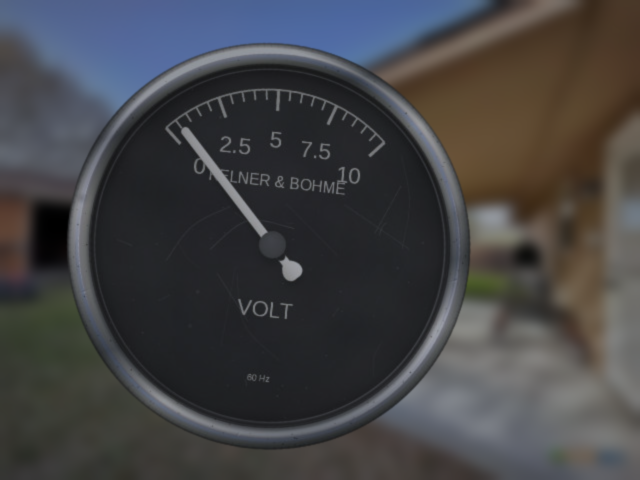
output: 0.5V
